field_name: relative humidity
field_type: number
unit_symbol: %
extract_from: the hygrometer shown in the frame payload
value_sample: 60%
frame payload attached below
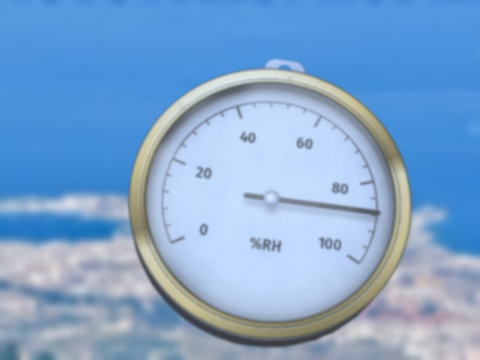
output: 88%
